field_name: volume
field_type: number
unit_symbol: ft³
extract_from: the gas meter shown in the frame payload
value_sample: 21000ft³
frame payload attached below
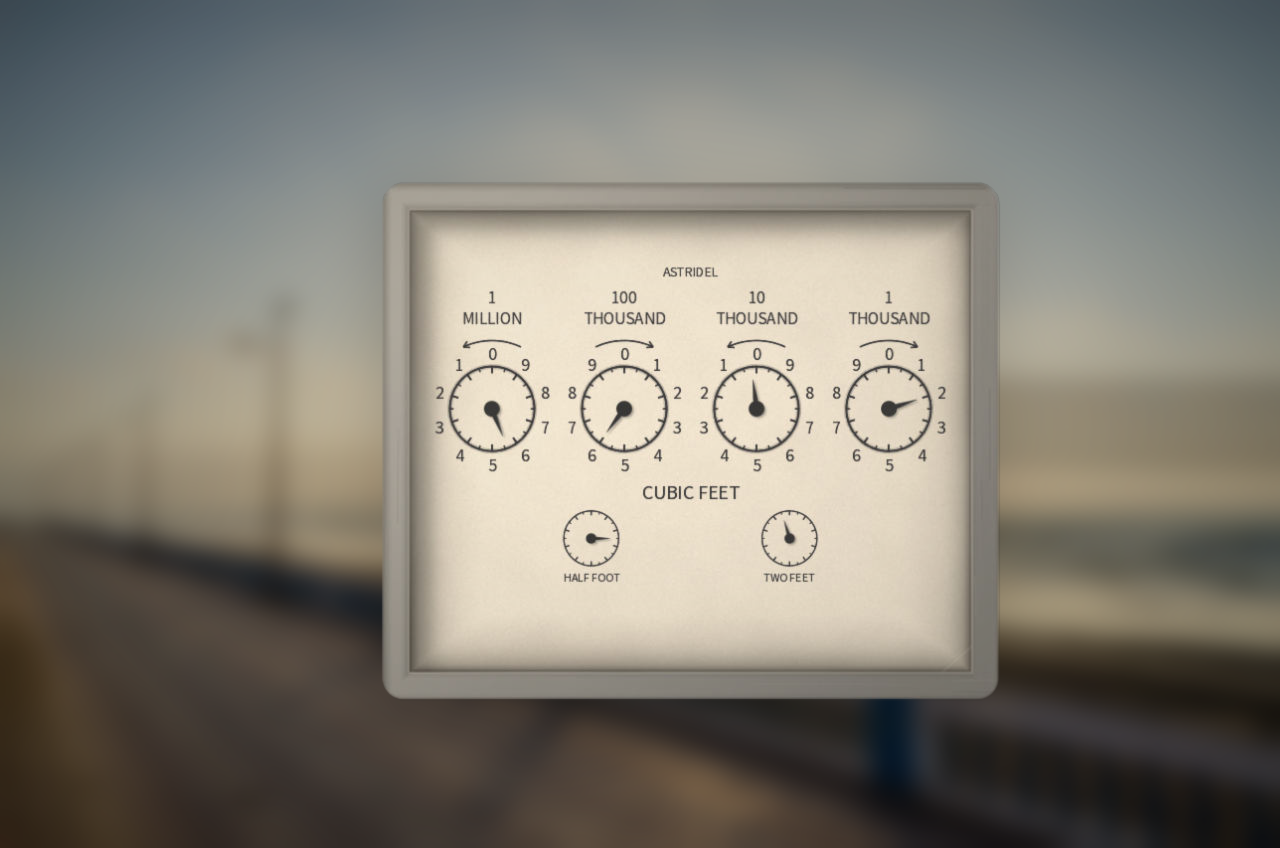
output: 560200ft³
